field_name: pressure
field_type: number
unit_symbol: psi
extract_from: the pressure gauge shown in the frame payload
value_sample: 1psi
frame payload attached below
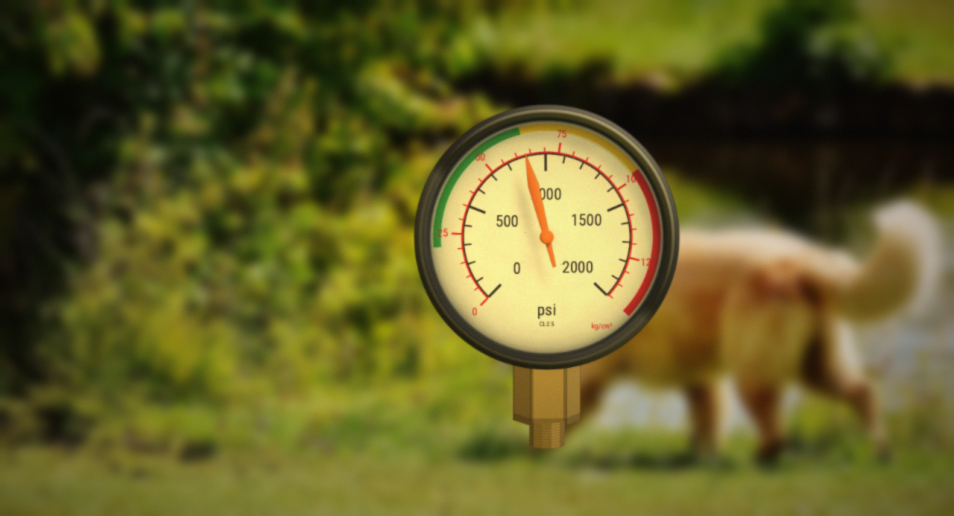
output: 900psi
